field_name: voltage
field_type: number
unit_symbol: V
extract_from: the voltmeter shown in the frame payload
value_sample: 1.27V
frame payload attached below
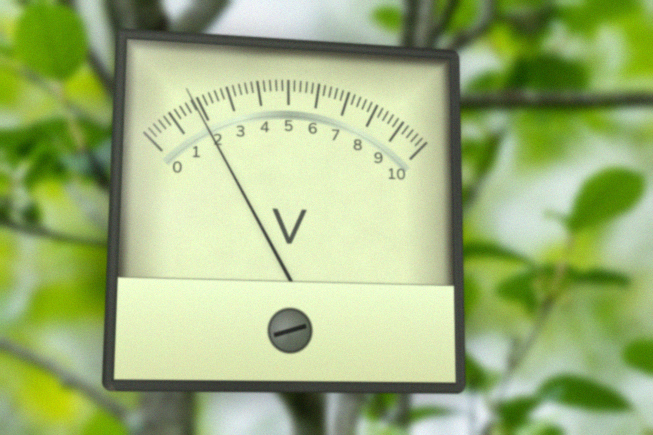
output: 1.8V
